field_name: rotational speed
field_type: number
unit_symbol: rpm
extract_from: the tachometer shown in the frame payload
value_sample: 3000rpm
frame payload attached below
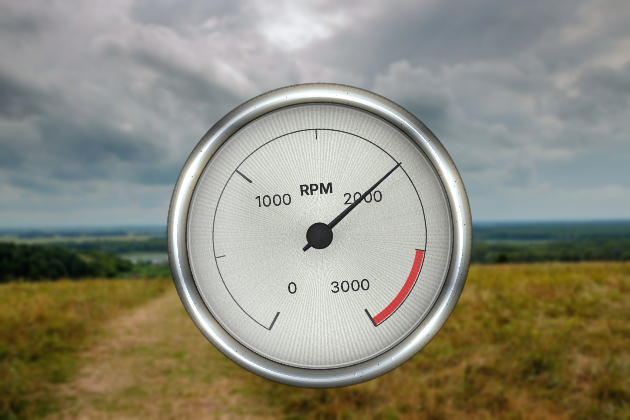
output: 2000rpm
